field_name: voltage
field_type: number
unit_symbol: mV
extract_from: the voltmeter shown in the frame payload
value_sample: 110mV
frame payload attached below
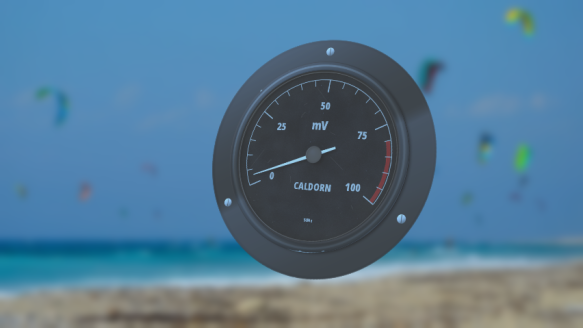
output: 2.5mV
